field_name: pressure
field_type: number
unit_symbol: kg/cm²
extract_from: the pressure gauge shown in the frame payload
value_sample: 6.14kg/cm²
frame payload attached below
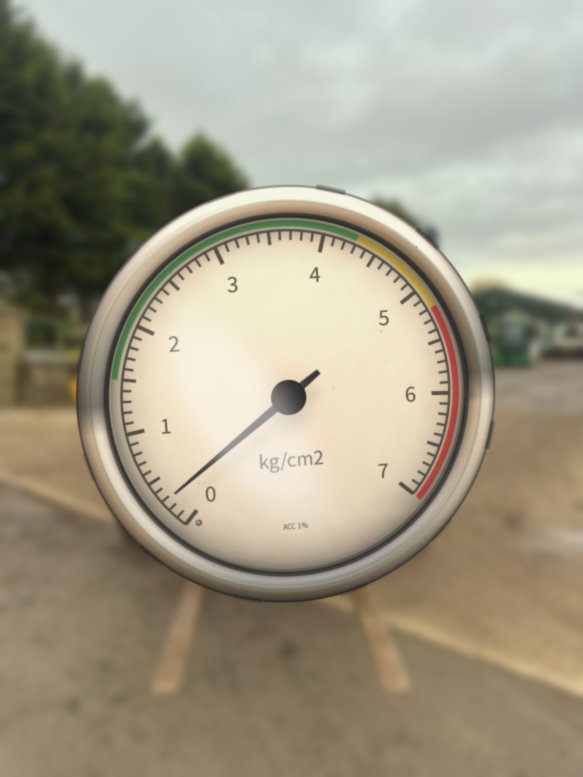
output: 0.3kg/cm²
